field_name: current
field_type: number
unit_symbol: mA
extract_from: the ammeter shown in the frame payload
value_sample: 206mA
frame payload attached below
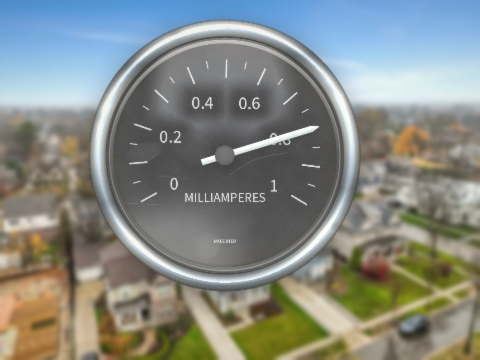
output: 0.8mA
